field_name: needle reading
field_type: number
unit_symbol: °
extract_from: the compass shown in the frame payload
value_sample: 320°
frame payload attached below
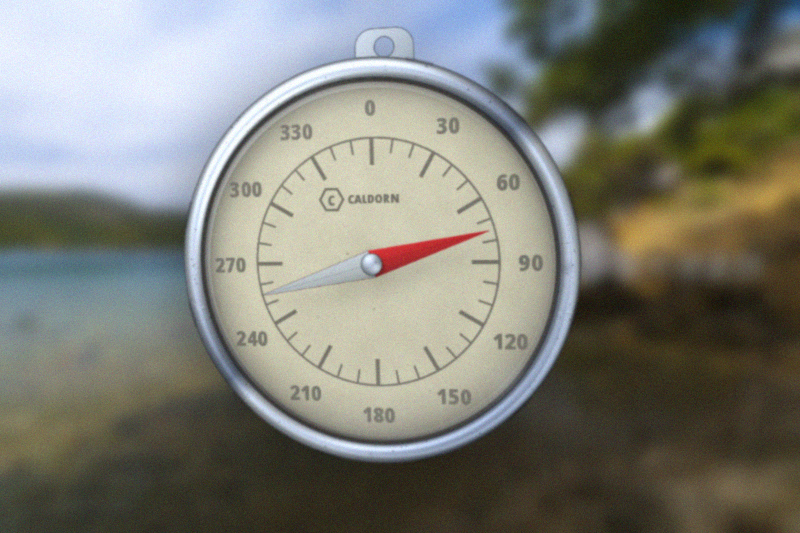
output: 75°
